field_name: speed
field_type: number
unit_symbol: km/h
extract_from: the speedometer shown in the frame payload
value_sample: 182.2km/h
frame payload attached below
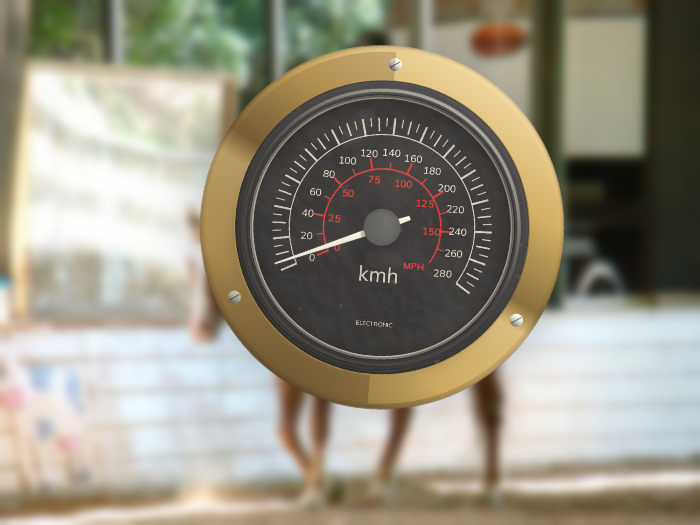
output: 5km/h
